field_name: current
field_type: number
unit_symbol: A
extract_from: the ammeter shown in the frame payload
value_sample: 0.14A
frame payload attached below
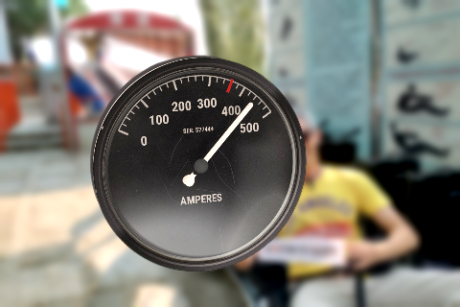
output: 440A
